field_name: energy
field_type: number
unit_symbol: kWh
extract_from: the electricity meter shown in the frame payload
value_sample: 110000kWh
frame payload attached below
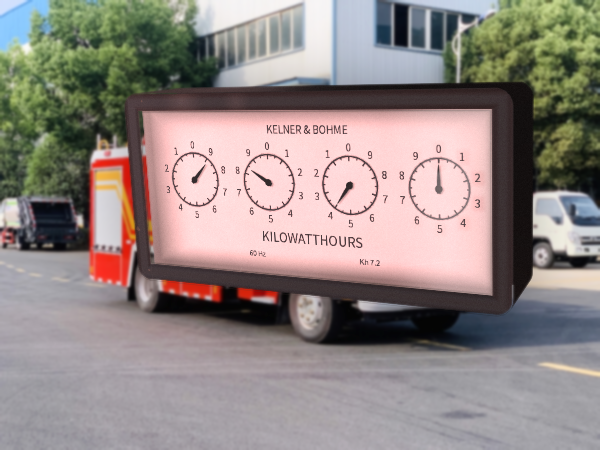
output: 8840kWh
